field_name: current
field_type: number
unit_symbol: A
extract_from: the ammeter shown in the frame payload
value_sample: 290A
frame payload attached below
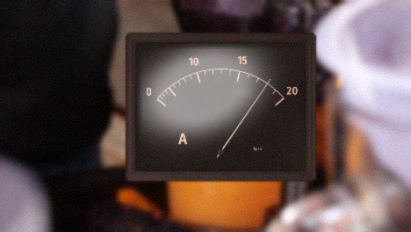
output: 18A
